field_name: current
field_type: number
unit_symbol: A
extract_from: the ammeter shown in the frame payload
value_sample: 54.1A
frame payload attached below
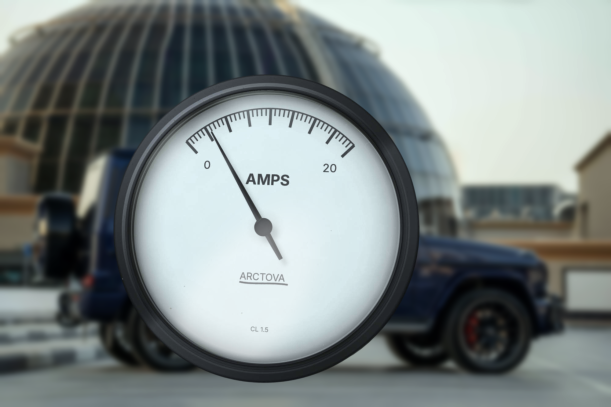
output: 3A
